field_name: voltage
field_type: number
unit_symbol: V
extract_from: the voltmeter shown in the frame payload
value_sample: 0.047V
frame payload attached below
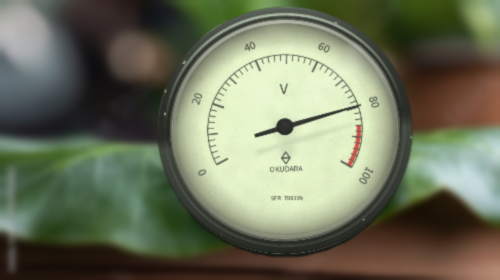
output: 80V
